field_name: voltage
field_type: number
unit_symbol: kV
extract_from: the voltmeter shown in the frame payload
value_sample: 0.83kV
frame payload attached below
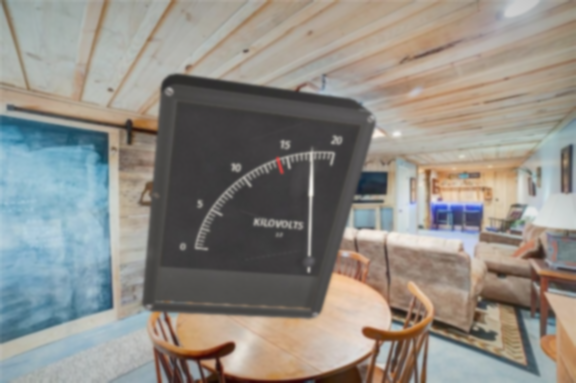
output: 17.5kV
